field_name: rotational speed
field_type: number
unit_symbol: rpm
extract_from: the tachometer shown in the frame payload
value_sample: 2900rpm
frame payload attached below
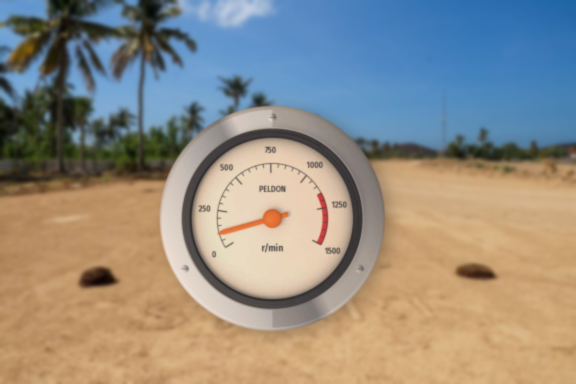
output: 100rpm
